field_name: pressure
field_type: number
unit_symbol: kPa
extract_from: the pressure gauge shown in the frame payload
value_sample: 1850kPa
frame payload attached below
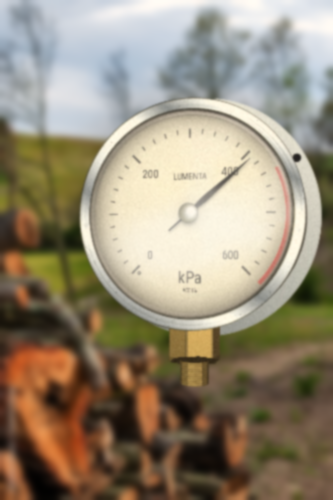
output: 410kPa
